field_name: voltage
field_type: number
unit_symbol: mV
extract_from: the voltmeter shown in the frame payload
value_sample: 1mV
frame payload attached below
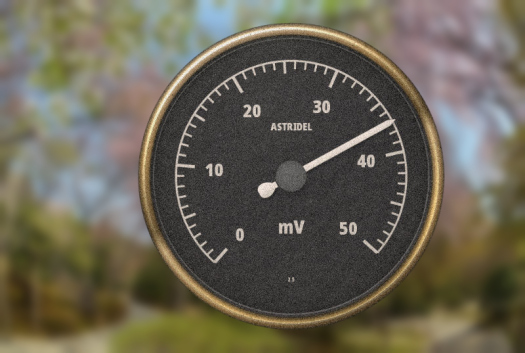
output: 37mV
